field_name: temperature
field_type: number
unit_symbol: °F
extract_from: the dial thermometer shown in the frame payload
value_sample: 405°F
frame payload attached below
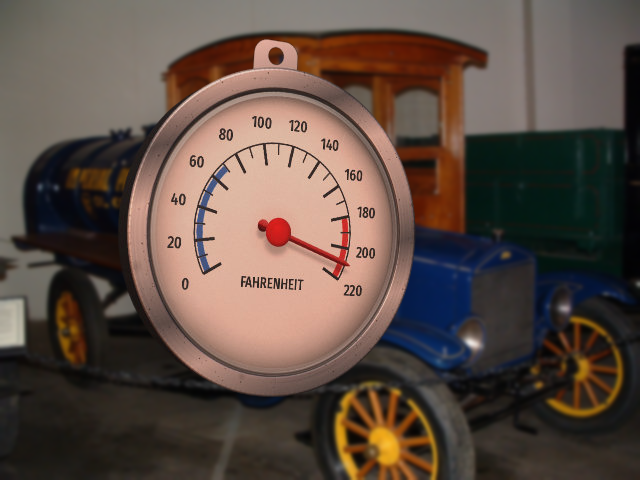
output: 210°F
